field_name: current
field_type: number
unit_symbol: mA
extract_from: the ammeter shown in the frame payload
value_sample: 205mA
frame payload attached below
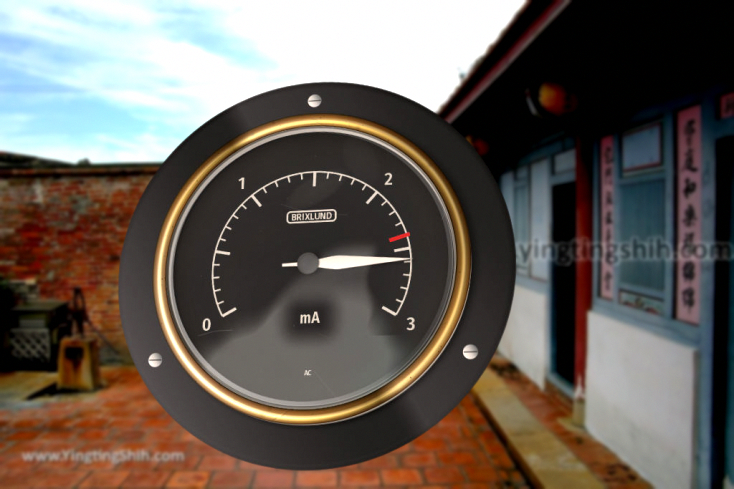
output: 2.6mA
